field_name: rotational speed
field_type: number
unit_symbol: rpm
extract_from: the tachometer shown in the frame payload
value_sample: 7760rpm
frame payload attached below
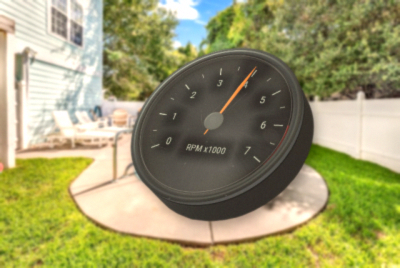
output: 4000rpm
